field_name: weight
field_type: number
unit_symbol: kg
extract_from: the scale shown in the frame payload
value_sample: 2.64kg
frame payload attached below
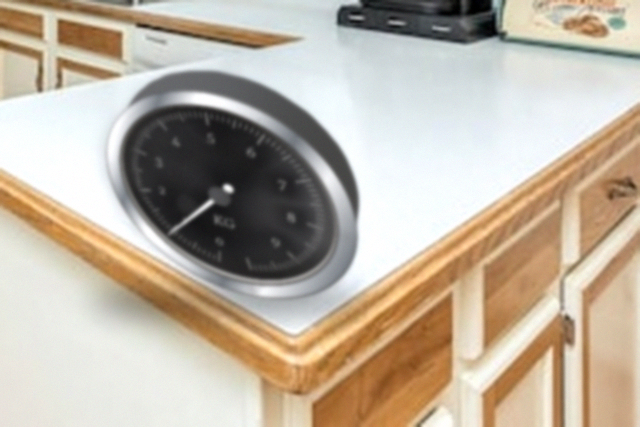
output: 1kg
